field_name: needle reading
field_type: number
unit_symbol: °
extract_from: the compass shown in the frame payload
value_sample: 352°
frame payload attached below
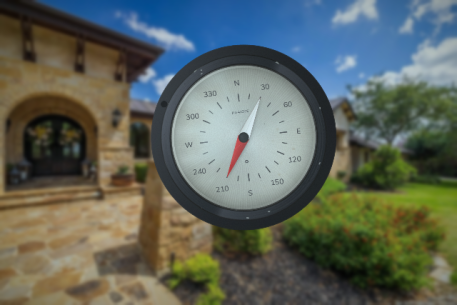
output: 210°
